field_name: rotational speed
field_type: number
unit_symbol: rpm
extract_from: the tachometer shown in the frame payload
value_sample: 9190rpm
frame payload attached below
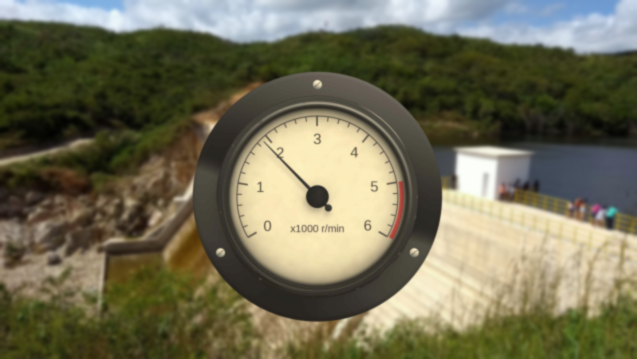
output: 1900rpm
